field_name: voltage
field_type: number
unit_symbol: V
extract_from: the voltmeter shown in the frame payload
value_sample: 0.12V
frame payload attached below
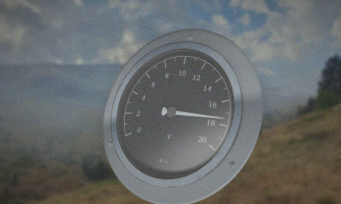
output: 17.5V
